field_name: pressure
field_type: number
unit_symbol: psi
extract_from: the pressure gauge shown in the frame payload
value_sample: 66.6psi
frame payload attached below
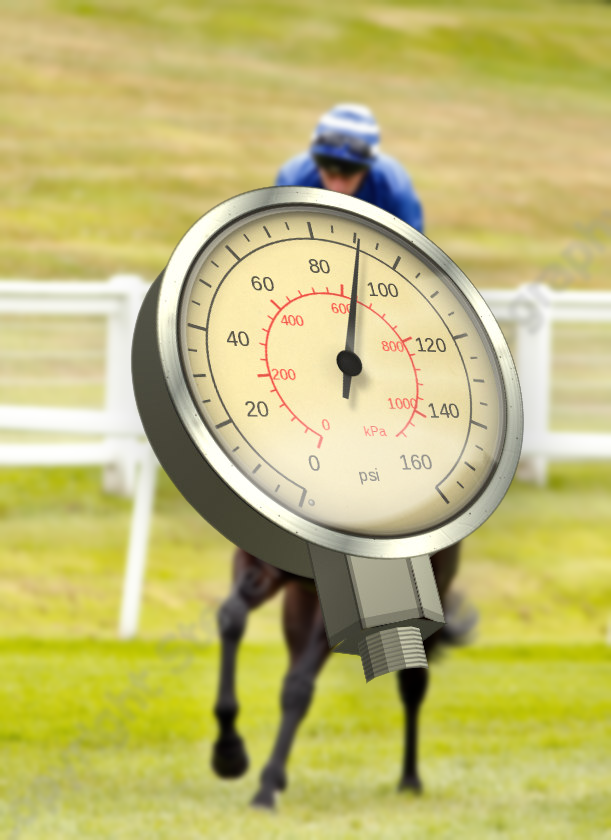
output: 90psi
